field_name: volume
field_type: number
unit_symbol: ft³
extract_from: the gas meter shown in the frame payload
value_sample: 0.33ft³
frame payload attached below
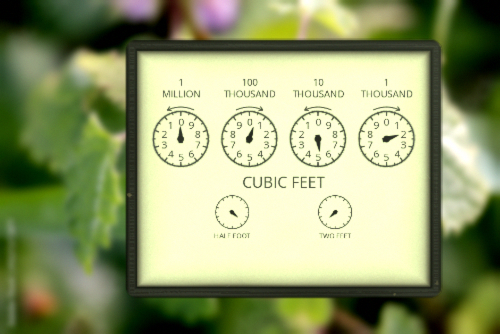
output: 5200ft³
